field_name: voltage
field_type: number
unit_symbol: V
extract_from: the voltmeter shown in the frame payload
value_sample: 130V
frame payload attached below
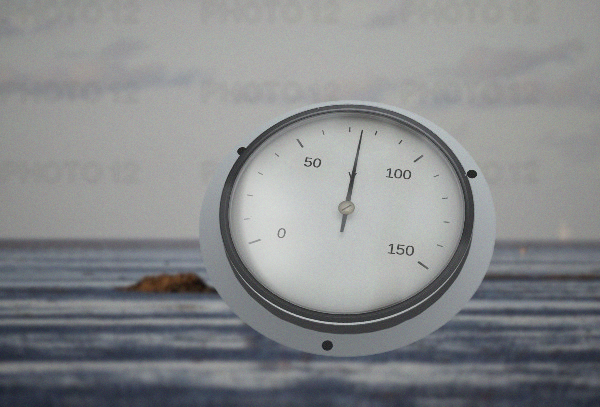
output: 75V
